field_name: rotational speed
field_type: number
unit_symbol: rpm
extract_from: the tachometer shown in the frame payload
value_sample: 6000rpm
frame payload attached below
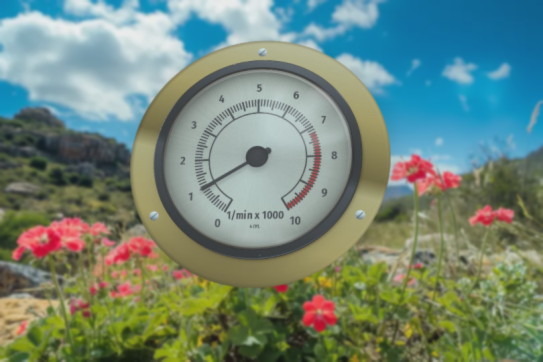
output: 1000rpm
